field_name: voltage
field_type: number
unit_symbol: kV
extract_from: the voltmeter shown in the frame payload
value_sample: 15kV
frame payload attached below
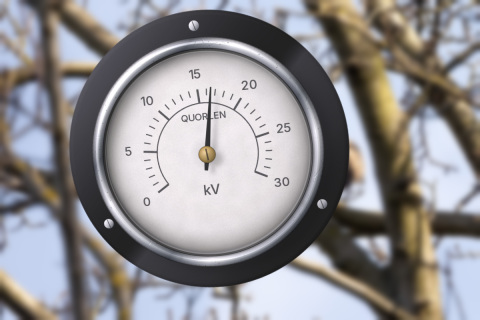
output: 16.5kV
